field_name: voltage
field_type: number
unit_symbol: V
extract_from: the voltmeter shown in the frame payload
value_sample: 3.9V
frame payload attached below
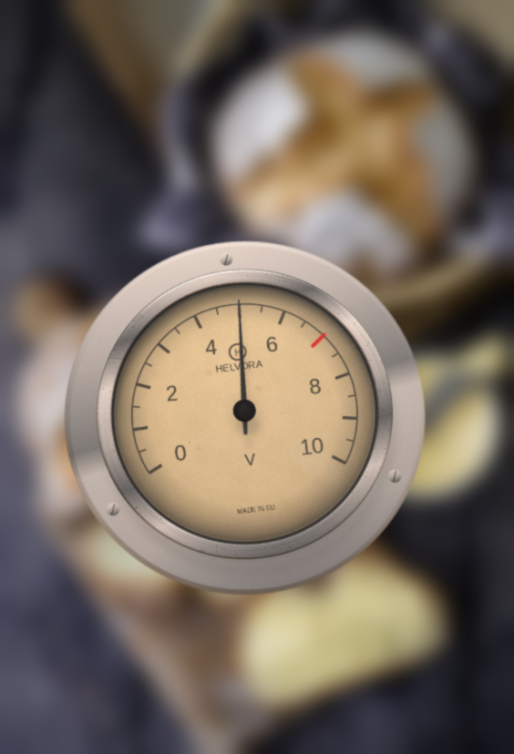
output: 5V
